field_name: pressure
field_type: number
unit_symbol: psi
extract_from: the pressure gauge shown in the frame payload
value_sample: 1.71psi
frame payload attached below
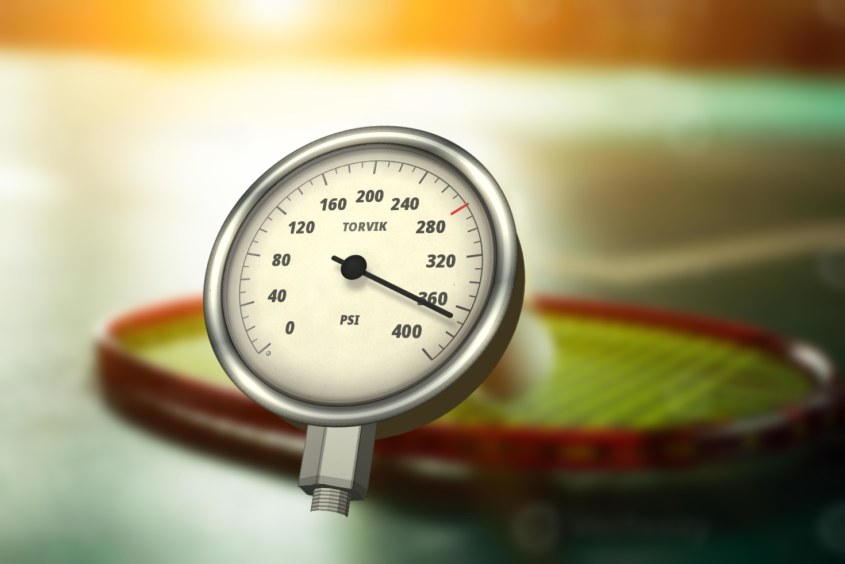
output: 370psi
